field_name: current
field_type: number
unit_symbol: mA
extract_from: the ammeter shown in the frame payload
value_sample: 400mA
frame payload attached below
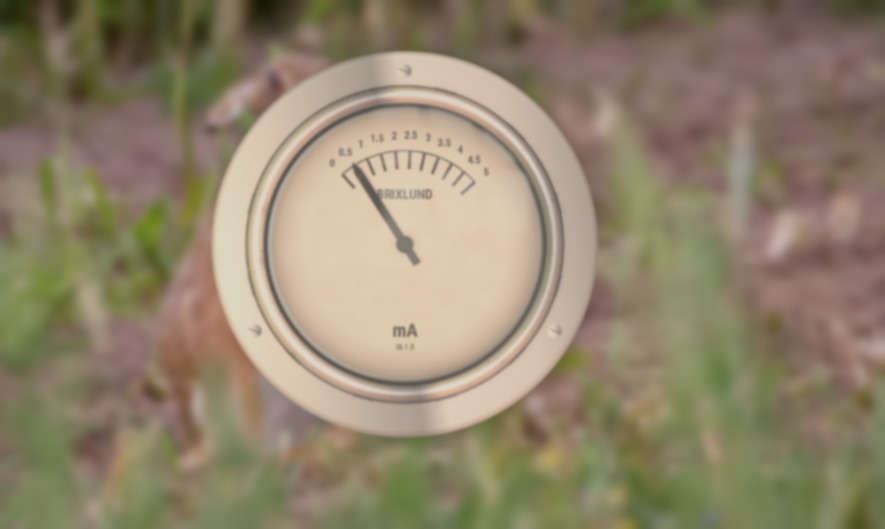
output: 0.5mA
